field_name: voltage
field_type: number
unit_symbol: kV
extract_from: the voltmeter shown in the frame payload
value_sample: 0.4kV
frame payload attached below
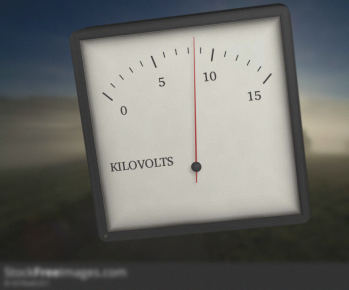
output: 8.5kV
